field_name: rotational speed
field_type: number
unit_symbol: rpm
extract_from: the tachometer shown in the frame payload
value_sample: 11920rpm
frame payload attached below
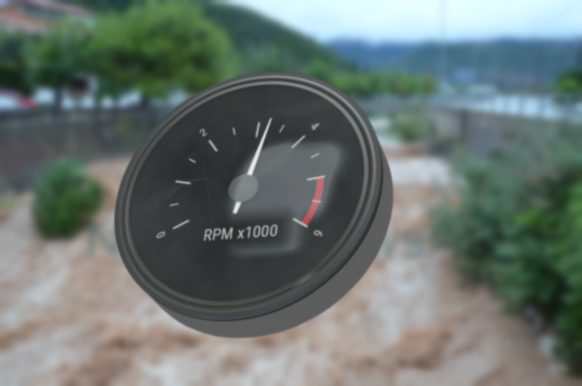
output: 3250rpm
